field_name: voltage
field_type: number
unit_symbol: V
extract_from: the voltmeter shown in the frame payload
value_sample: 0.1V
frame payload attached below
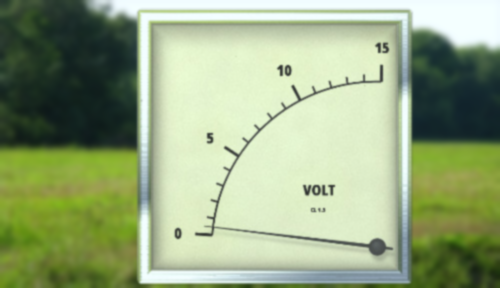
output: 0.5V
